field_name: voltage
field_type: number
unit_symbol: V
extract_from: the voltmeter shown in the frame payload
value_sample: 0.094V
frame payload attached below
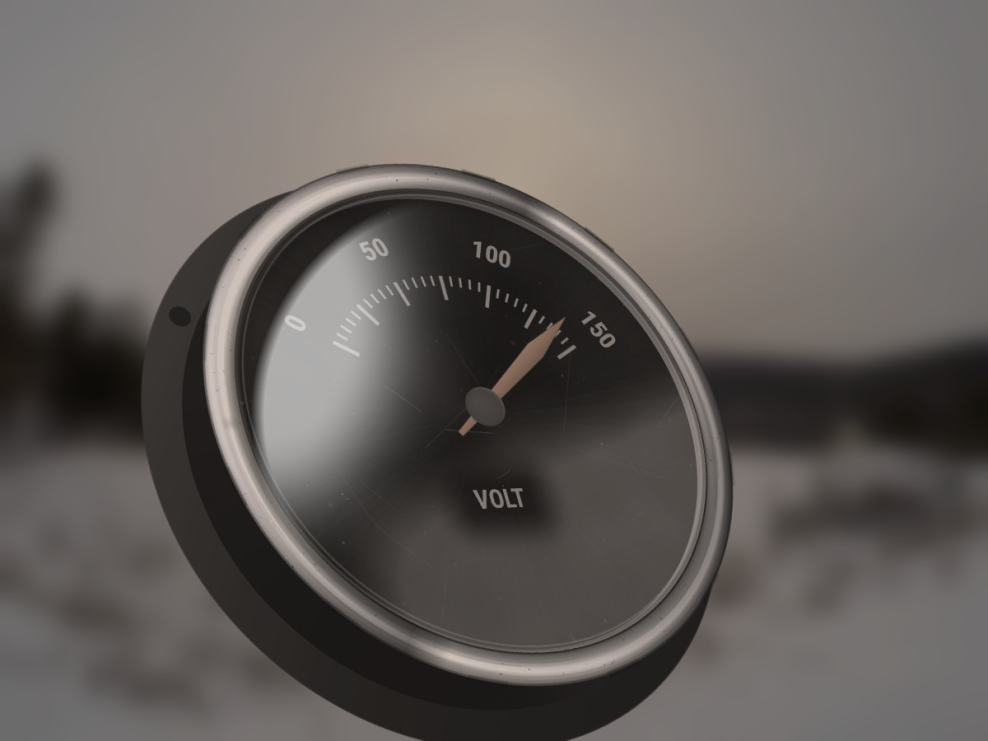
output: 137.5V
